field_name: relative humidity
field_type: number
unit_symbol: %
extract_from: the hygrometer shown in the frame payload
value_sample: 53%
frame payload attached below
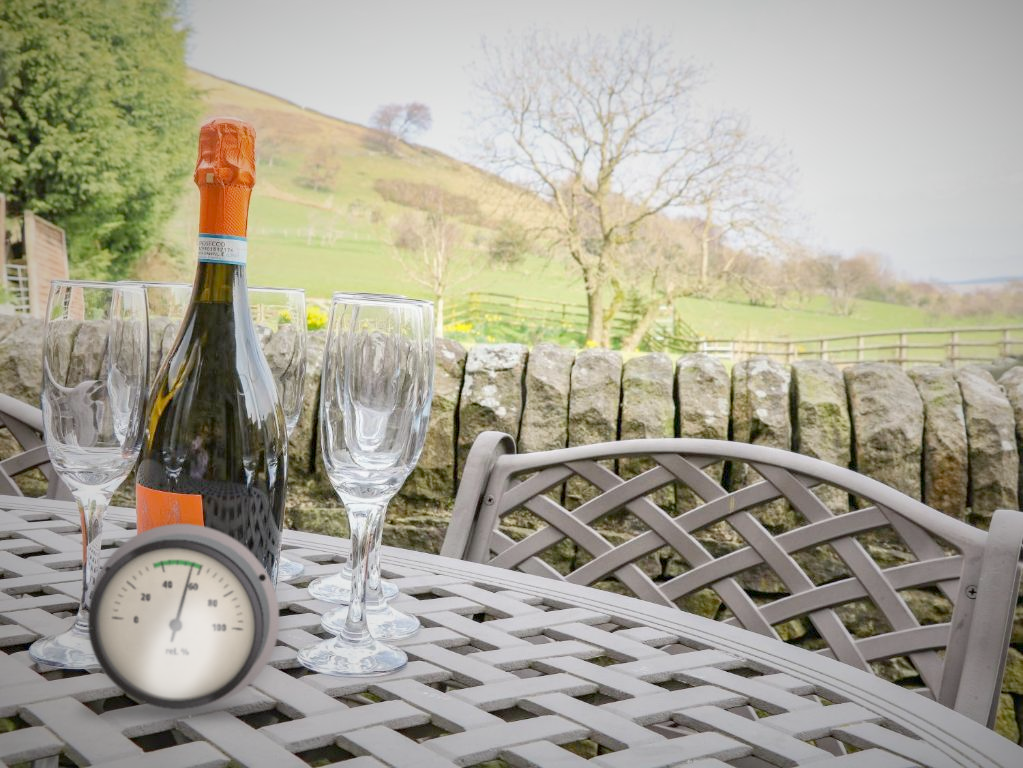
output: 56%
